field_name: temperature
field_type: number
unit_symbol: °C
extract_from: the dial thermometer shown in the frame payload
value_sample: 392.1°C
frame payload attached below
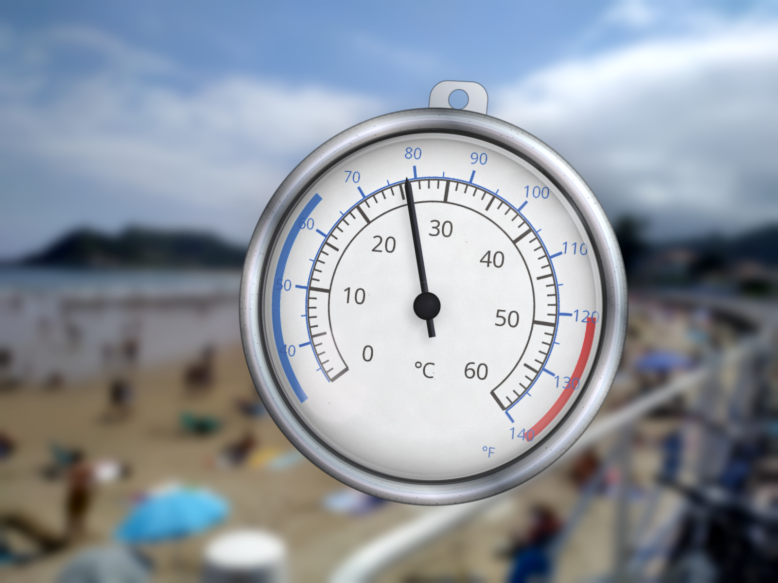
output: 26°C
